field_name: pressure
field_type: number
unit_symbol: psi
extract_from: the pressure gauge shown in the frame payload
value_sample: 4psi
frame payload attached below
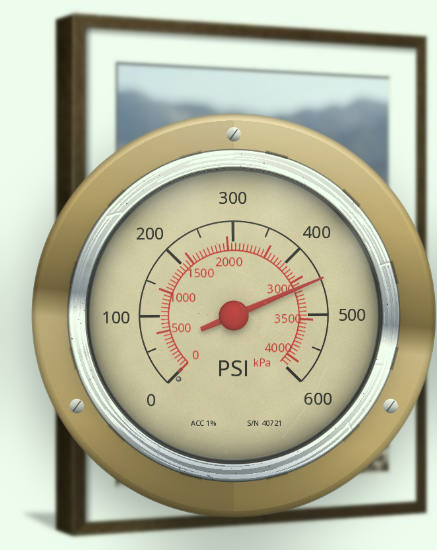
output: 450psi
